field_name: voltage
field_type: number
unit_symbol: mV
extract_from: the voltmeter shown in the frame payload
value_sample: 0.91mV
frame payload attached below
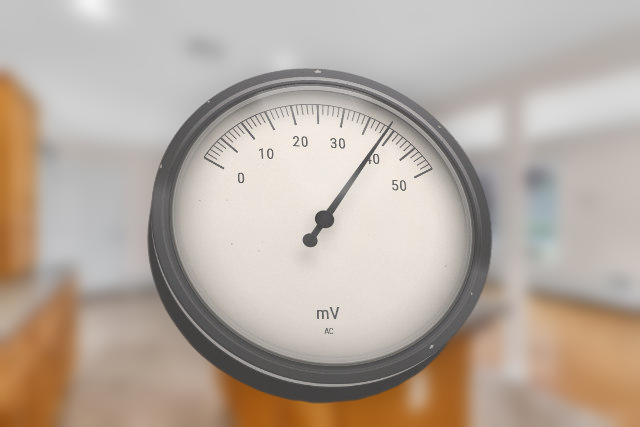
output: 39mV
